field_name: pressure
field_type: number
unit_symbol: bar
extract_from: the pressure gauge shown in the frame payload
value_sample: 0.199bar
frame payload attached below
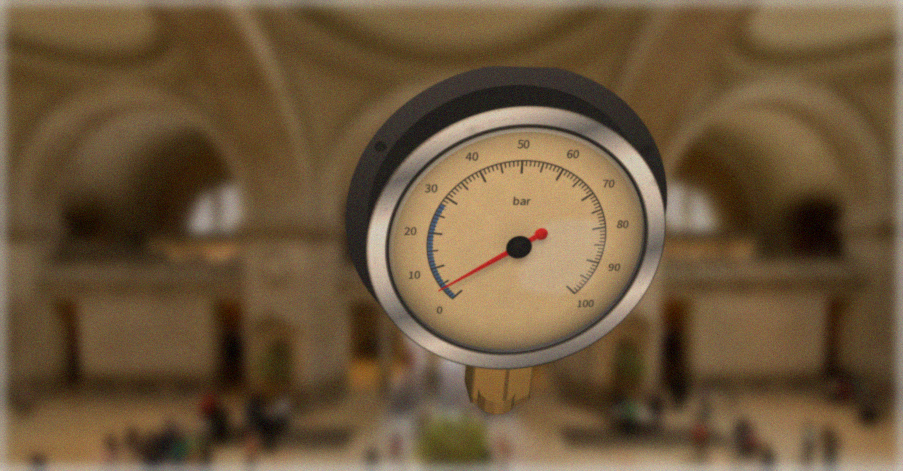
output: 5bar
